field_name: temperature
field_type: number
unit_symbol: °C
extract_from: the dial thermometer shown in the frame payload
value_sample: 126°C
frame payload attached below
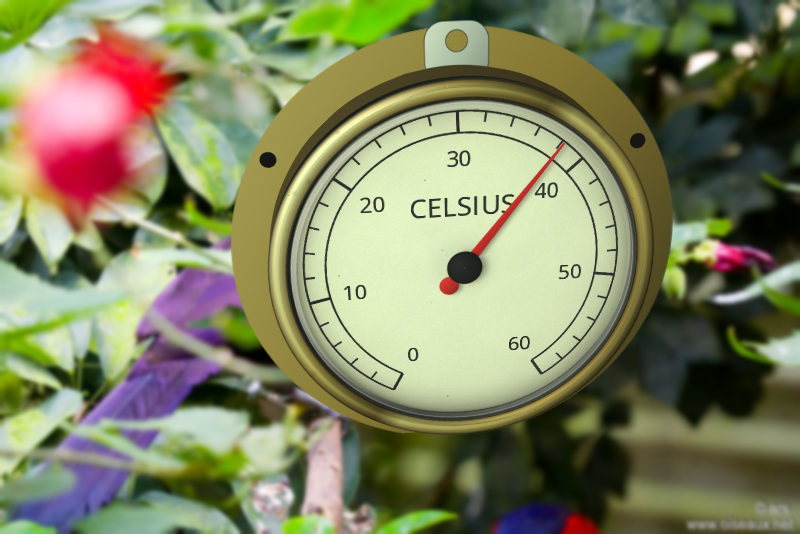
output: 38°C
